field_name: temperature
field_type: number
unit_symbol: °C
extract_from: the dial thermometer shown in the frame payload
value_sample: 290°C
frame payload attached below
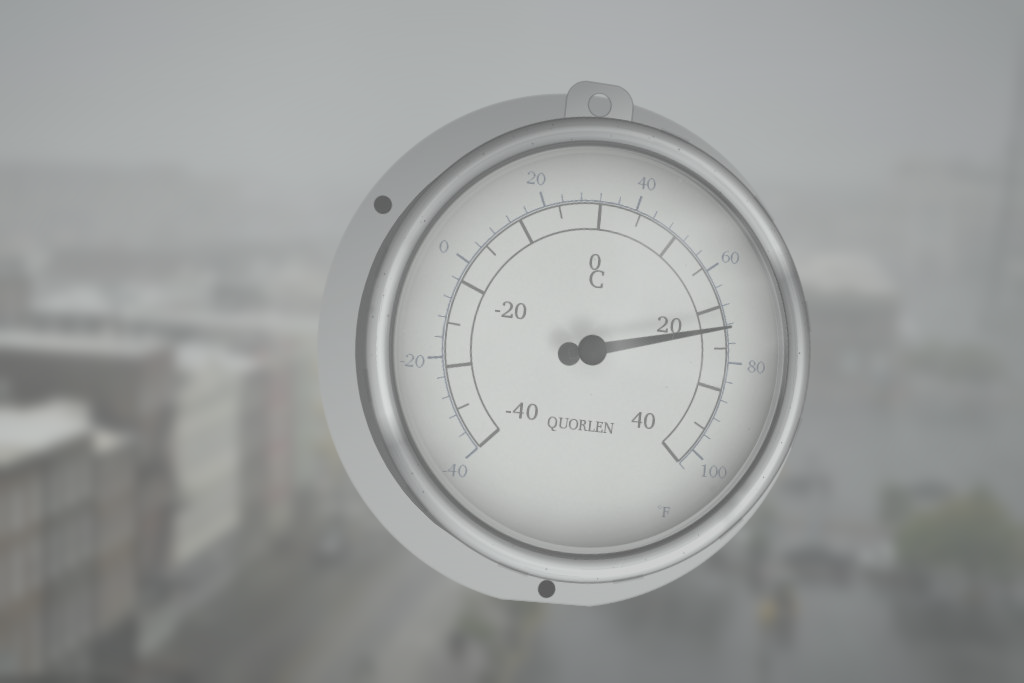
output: 22.5°C
